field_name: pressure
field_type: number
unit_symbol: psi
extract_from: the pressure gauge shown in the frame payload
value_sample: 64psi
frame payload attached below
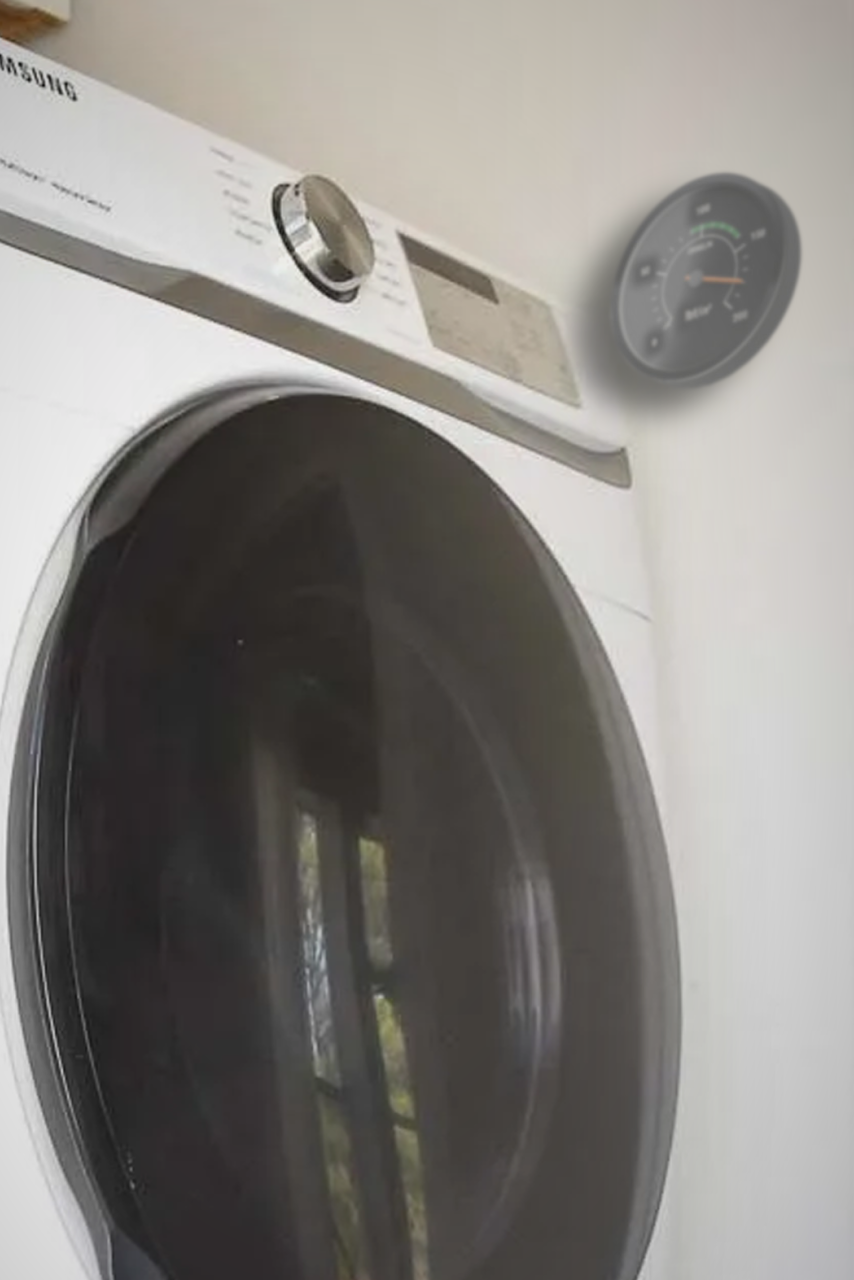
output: 180psi
